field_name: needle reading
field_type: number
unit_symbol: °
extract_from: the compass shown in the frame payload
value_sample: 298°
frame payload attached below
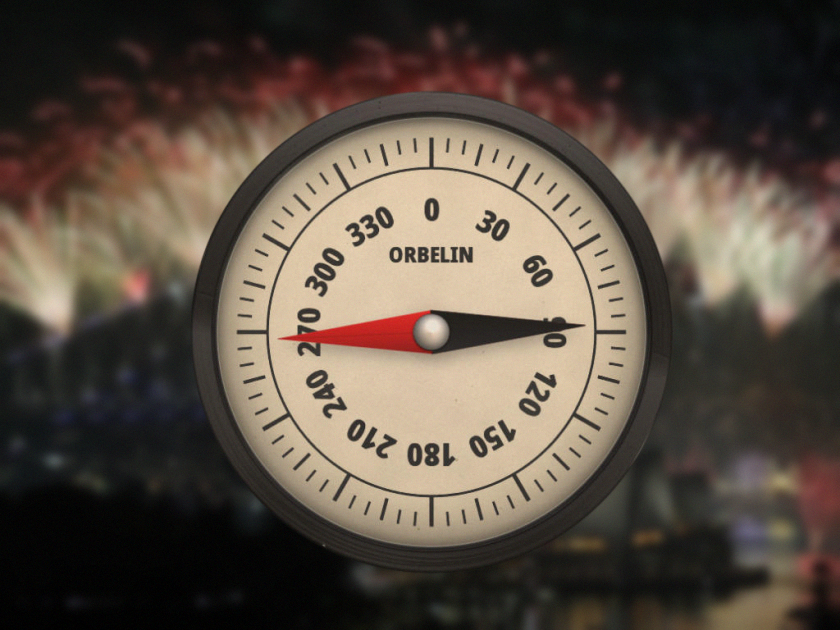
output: 267.5°
